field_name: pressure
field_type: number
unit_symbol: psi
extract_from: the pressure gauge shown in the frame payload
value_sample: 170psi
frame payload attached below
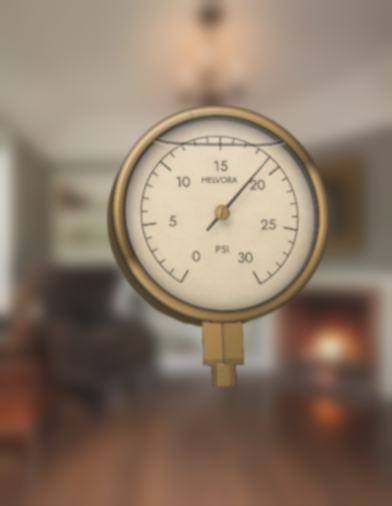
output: 19psi
